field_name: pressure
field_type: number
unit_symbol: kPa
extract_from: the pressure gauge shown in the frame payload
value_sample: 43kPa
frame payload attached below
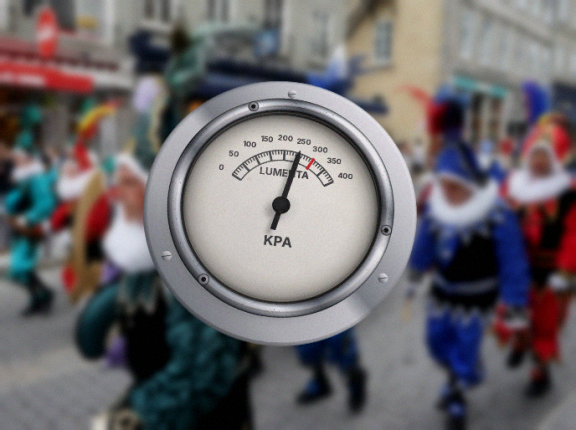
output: 250kPa
